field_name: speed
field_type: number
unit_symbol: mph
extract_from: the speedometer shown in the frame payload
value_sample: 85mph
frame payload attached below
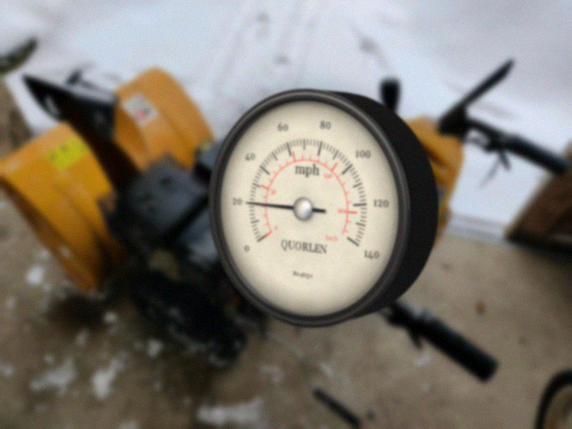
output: 20mph
